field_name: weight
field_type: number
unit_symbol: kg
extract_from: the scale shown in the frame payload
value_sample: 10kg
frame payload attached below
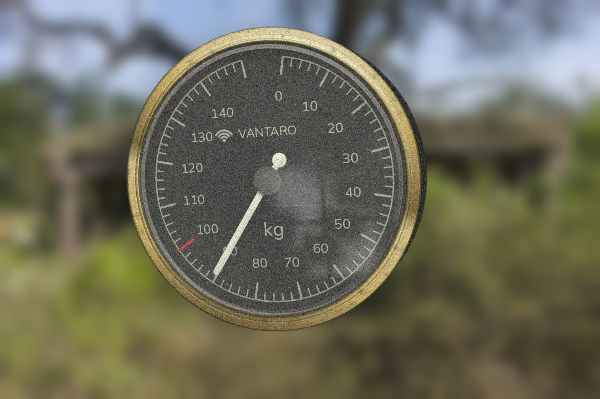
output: 90kg
